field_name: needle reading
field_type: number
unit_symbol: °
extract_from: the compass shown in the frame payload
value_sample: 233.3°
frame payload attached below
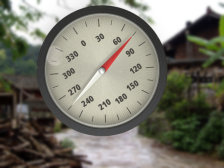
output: 75°
